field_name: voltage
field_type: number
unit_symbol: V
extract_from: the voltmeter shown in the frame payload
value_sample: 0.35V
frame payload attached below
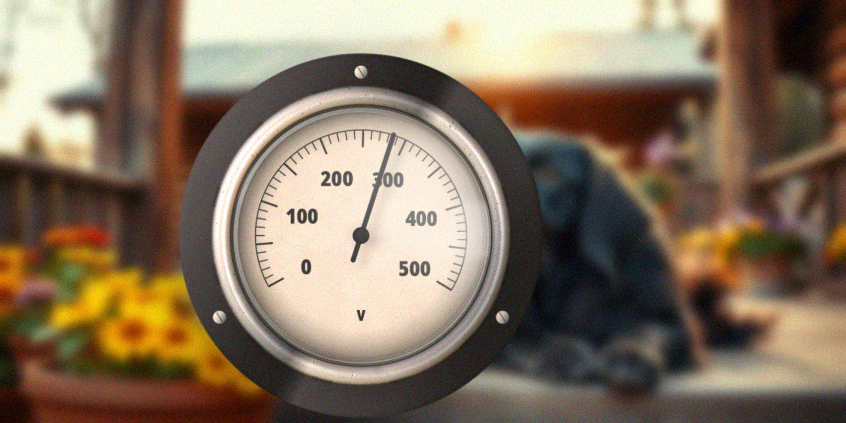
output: 285V
